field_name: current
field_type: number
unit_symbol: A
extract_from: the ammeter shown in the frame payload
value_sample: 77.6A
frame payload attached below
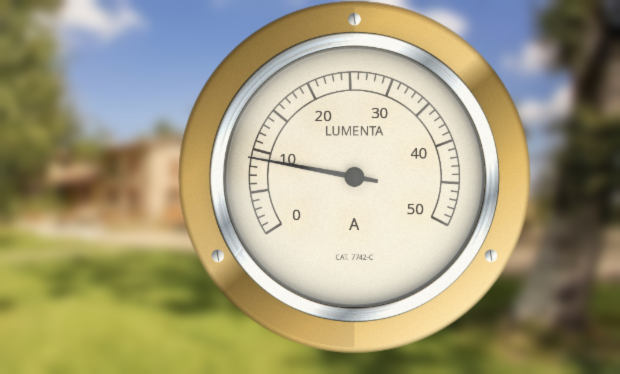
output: 9A
